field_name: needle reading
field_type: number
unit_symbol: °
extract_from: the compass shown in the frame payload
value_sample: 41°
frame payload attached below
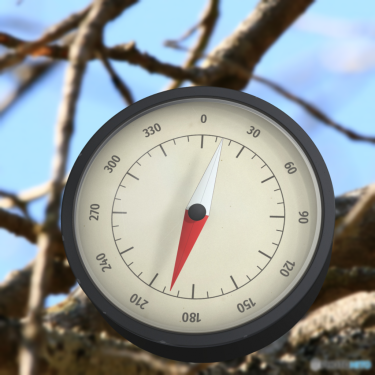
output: 195°
